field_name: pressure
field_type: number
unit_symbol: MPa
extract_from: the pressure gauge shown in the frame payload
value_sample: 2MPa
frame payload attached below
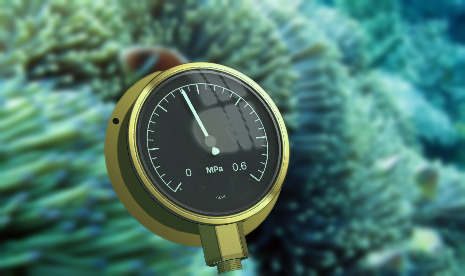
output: 0.26MPa
